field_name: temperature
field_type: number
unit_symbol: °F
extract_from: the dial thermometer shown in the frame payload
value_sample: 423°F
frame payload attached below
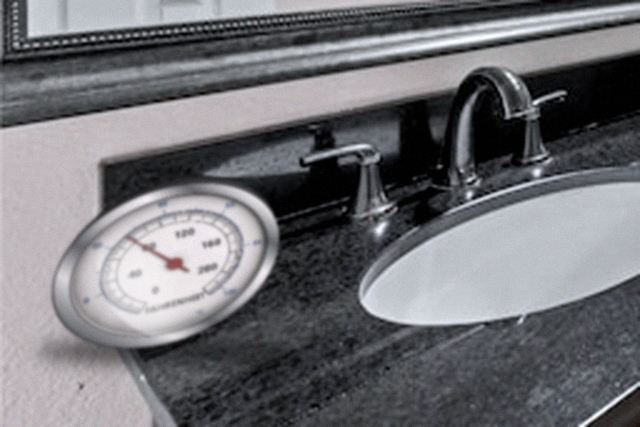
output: 80°F
